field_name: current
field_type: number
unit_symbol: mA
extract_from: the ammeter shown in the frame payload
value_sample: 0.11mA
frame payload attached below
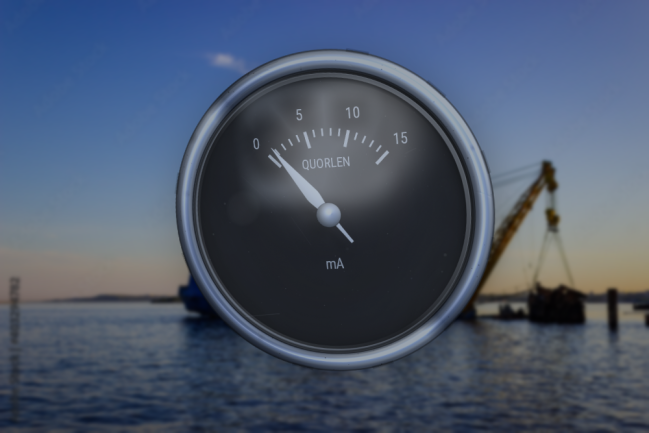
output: 1mA
